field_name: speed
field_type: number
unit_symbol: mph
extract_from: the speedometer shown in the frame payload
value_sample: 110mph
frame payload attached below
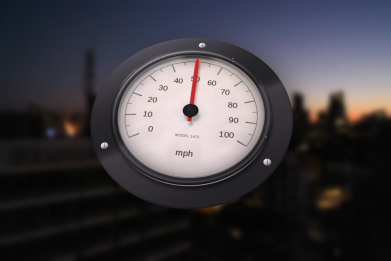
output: 50mph
